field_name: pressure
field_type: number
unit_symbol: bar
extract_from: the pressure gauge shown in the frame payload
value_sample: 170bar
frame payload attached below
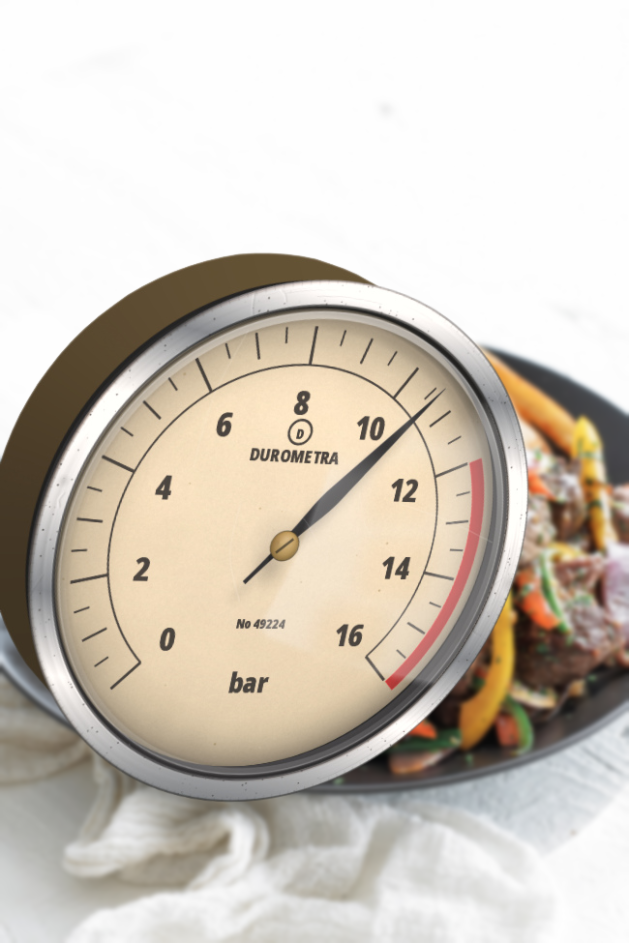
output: 10.5bar
